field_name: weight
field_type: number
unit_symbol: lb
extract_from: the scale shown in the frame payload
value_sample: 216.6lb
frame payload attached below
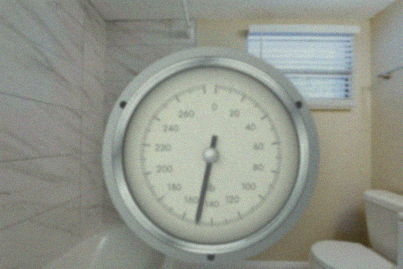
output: 150lb
